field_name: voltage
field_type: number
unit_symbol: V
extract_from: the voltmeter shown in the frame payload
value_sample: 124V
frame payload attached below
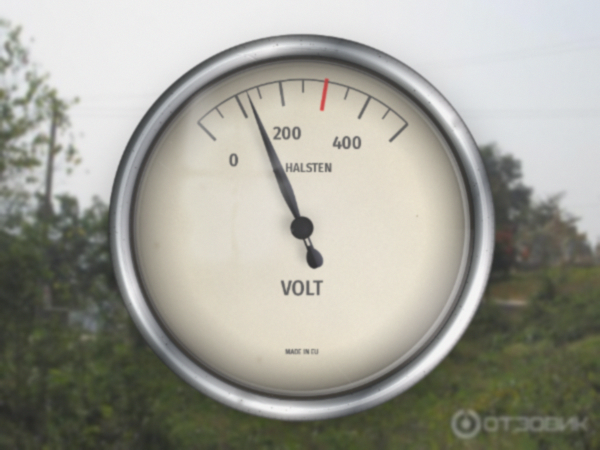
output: 125V
